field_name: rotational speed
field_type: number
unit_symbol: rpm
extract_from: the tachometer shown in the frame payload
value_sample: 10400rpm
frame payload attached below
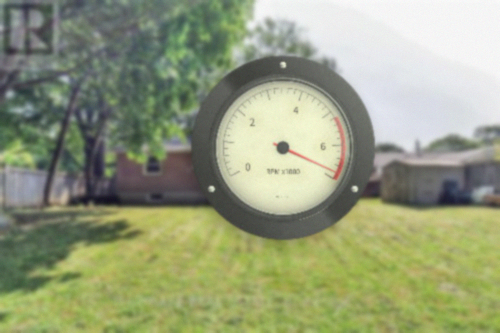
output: 6800rpm
